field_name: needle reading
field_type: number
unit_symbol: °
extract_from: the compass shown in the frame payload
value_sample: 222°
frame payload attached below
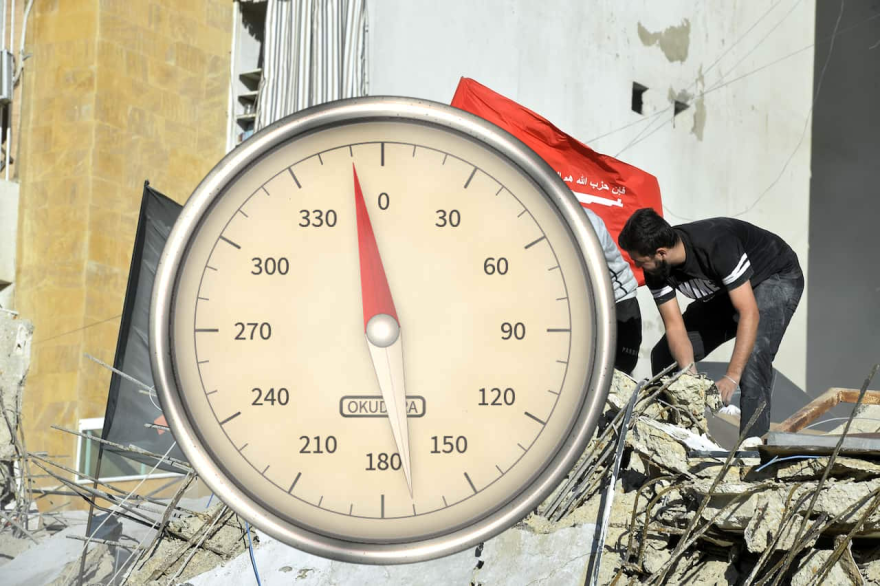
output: 350°
